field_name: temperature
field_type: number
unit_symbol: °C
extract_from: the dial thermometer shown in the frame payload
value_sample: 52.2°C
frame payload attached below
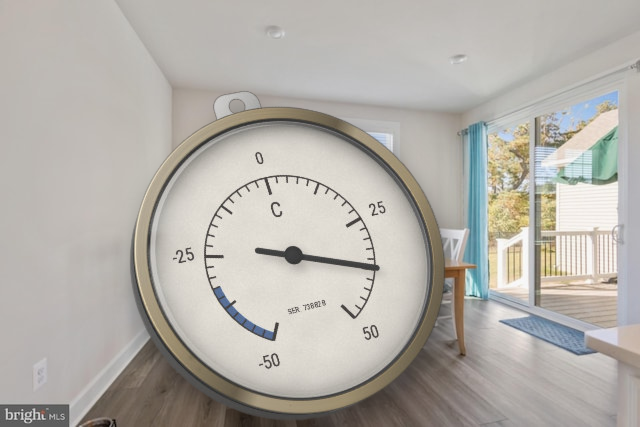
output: 37.5°C
